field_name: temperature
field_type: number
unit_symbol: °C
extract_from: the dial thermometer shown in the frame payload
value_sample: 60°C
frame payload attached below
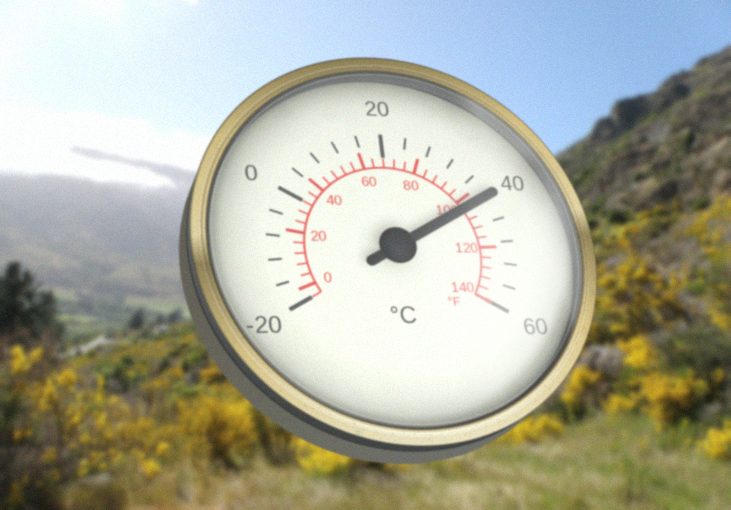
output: 40°C
